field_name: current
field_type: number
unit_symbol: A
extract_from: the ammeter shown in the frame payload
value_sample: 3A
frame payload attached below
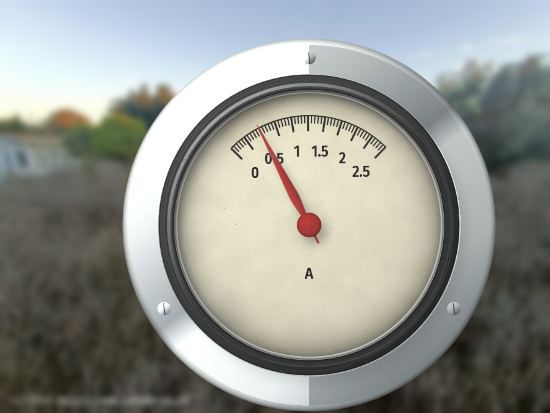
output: 0.5A
